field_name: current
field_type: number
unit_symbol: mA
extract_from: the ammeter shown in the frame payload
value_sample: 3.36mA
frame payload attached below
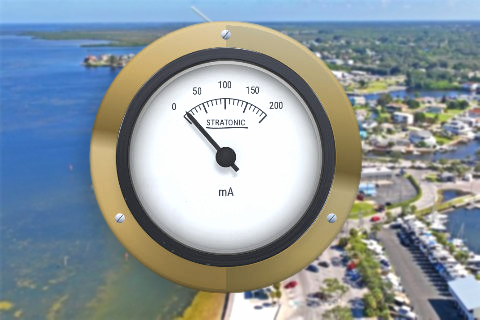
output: 10mA
